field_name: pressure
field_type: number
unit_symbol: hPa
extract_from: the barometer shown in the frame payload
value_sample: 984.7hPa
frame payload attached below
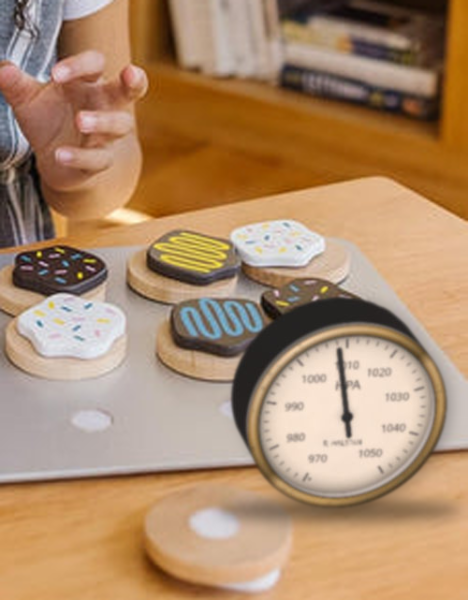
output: 1008hPa
